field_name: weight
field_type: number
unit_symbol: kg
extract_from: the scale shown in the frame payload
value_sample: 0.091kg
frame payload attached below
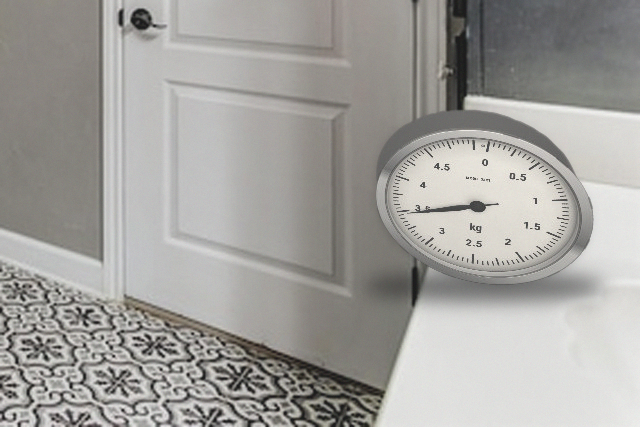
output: 3.5kg
